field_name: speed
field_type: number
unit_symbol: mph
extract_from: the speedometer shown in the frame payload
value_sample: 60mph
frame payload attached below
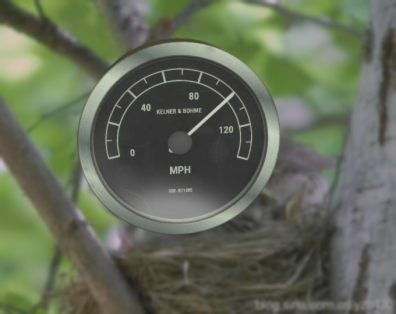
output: 100mph
